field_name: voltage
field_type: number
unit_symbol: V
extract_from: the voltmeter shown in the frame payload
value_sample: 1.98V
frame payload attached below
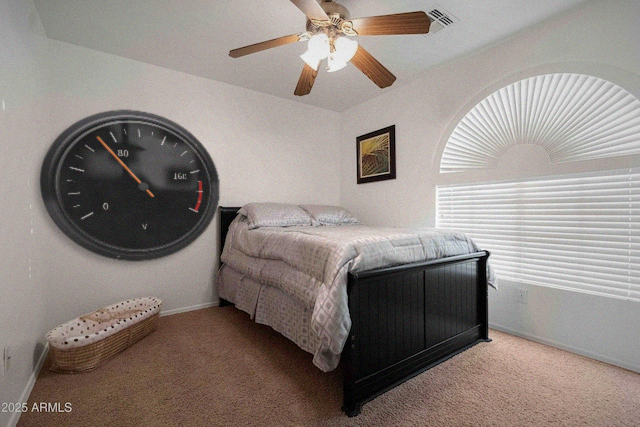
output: 70V
